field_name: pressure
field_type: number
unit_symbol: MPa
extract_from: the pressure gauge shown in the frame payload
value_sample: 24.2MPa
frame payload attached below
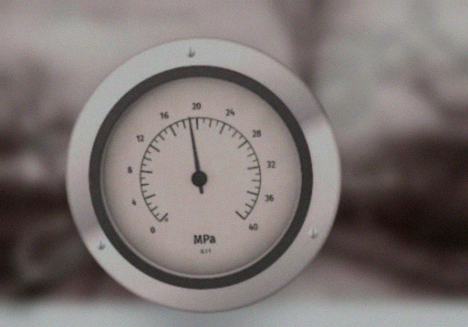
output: 19MPa
